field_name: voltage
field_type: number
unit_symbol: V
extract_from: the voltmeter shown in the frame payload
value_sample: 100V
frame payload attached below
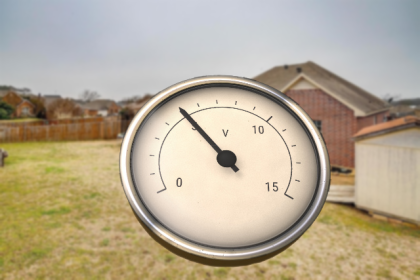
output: 5V
